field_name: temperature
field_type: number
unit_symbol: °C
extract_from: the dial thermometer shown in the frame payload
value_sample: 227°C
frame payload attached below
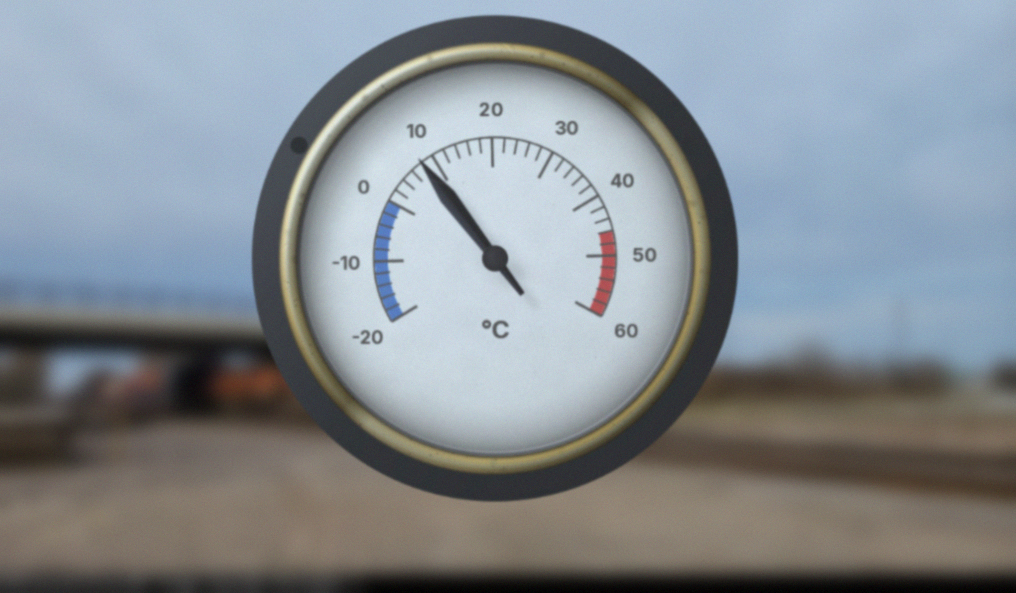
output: 8°C
